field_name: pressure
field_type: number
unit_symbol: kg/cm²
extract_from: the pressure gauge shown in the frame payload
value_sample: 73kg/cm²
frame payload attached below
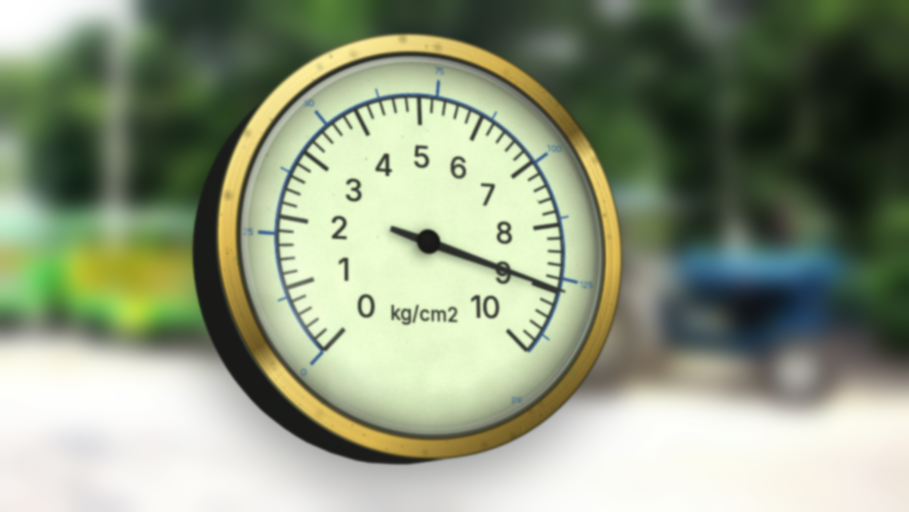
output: 9kg/cm²
